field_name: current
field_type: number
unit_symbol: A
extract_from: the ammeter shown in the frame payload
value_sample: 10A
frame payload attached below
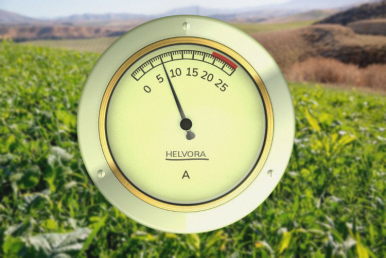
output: 7.5A
